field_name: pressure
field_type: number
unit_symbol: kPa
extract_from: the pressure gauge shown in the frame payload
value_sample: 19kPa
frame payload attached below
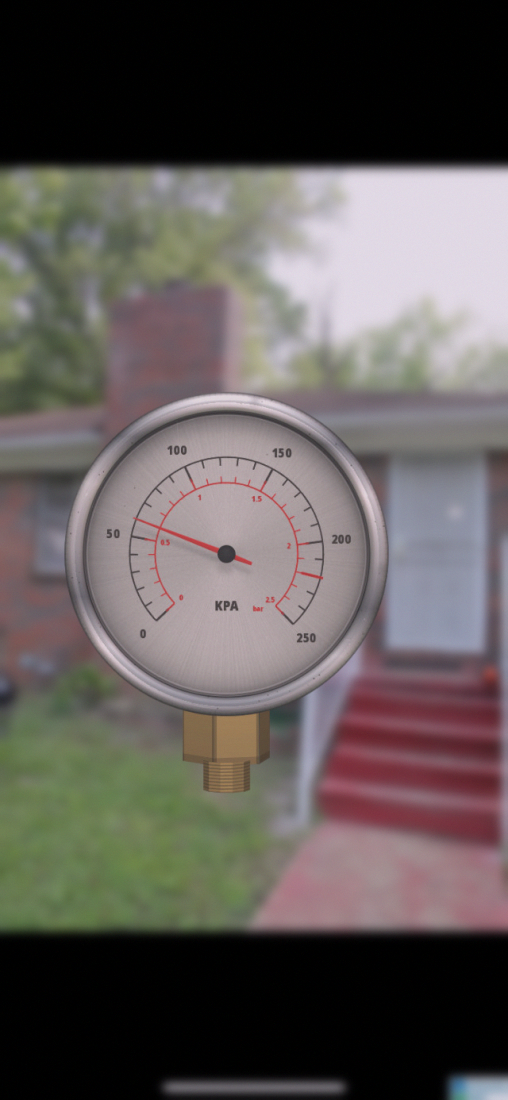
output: 60kPa
